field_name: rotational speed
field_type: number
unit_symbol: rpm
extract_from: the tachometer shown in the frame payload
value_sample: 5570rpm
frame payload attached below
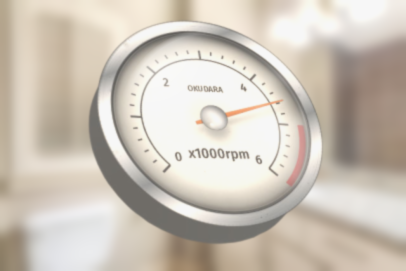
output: 4600rpm
